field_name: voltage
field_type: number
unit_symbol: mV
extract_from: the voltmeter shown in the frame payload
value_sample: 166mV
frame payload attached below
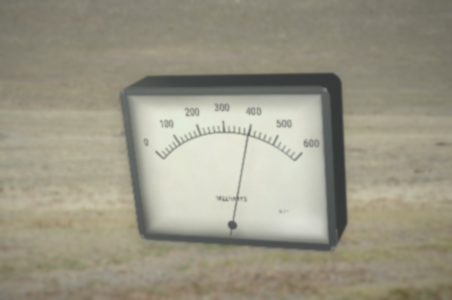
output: 400mV
